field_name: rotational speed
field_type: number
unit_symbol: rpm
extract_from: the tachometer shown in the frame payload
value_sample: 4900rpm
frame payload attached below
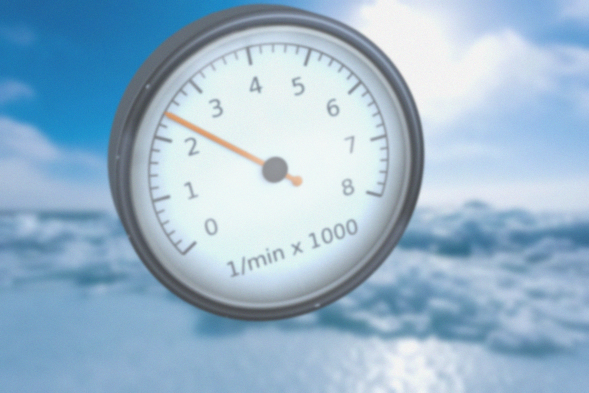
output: 2400rpm
